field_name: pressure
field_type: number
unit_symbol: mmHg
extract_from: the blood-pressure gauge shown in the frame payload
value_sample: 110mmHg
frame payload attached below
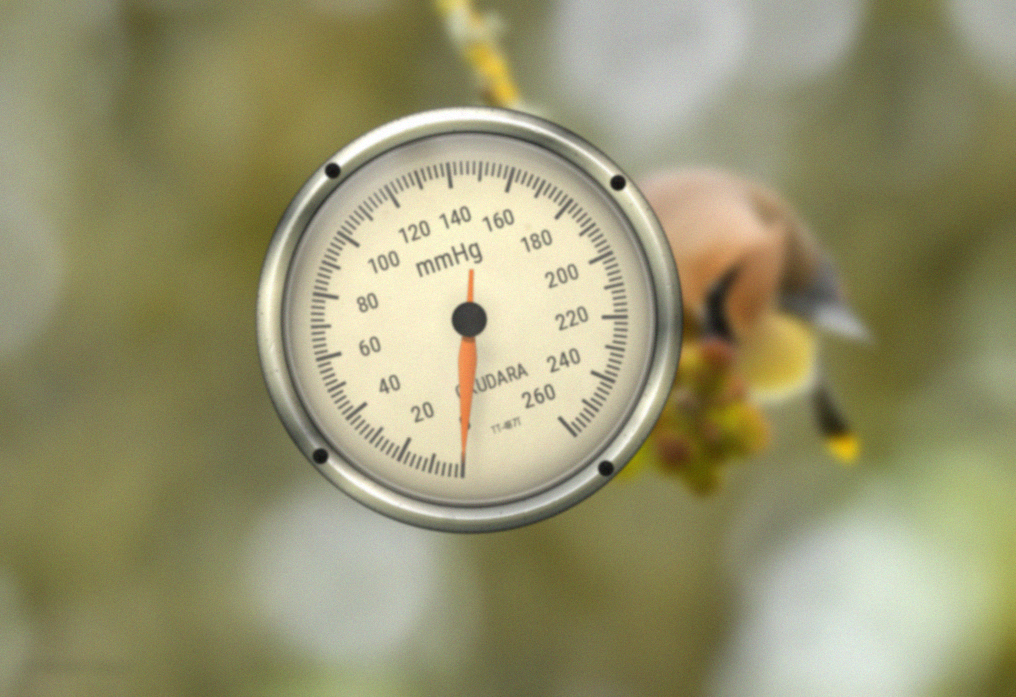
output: 0mmHg
